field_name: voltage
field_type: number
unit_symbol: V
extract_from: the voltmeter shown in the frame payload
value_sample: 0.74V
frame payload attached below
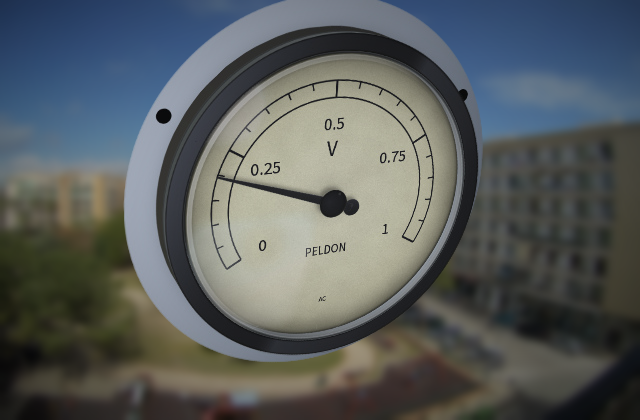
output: 0.2V
